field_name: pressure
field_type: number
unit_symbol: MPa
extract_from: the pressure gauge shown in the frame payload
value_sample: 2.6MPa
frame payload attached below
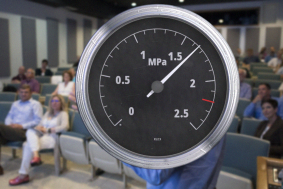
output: 1.65MPa
